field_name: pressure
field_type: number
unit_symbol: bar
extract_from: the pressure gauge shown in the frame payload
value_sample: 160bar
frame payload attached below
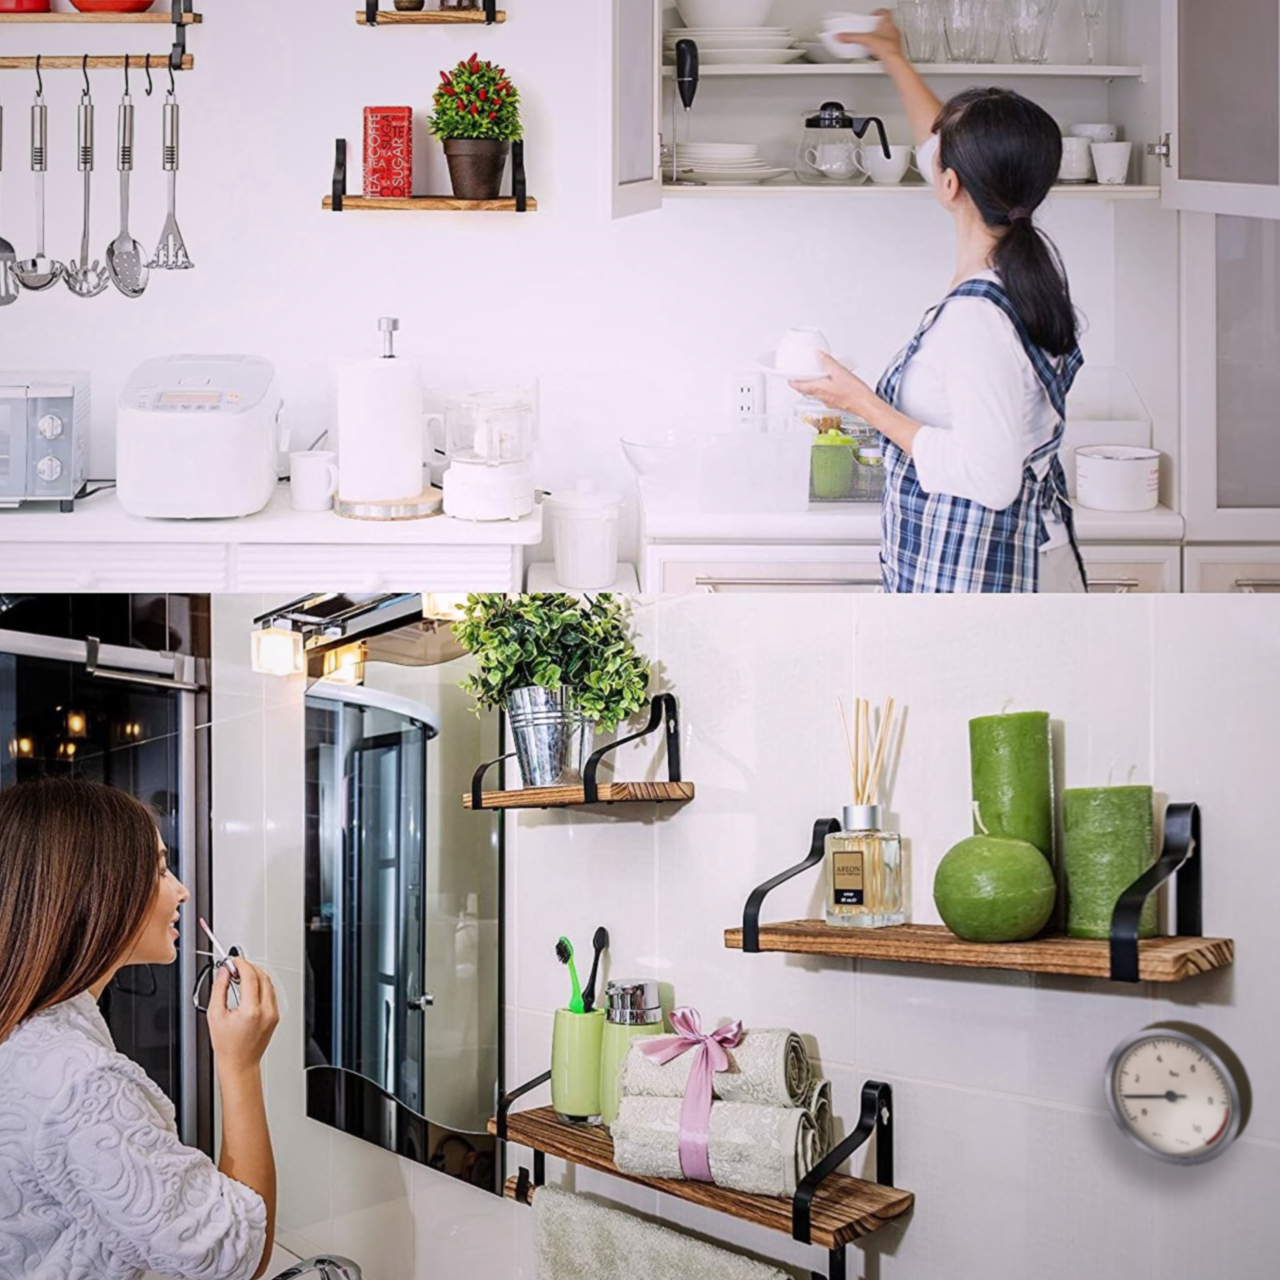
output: 1bar
